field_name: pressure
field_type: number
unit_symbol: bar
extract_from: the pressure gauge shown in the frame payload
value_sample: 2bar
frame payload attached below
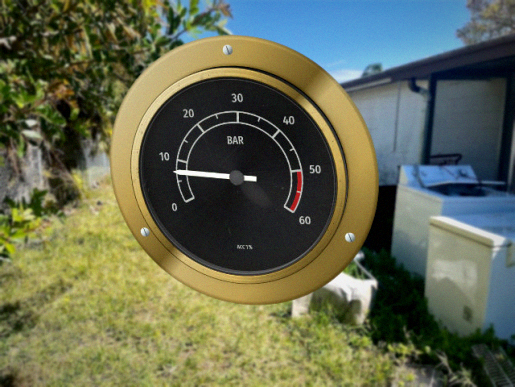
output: 7.5bar
